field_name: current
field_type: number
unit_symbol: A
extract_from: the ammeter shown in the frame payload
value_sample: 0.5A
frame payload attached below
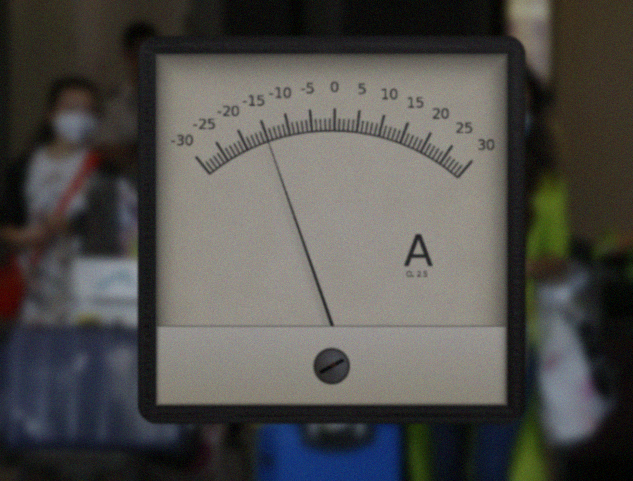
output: -15A
